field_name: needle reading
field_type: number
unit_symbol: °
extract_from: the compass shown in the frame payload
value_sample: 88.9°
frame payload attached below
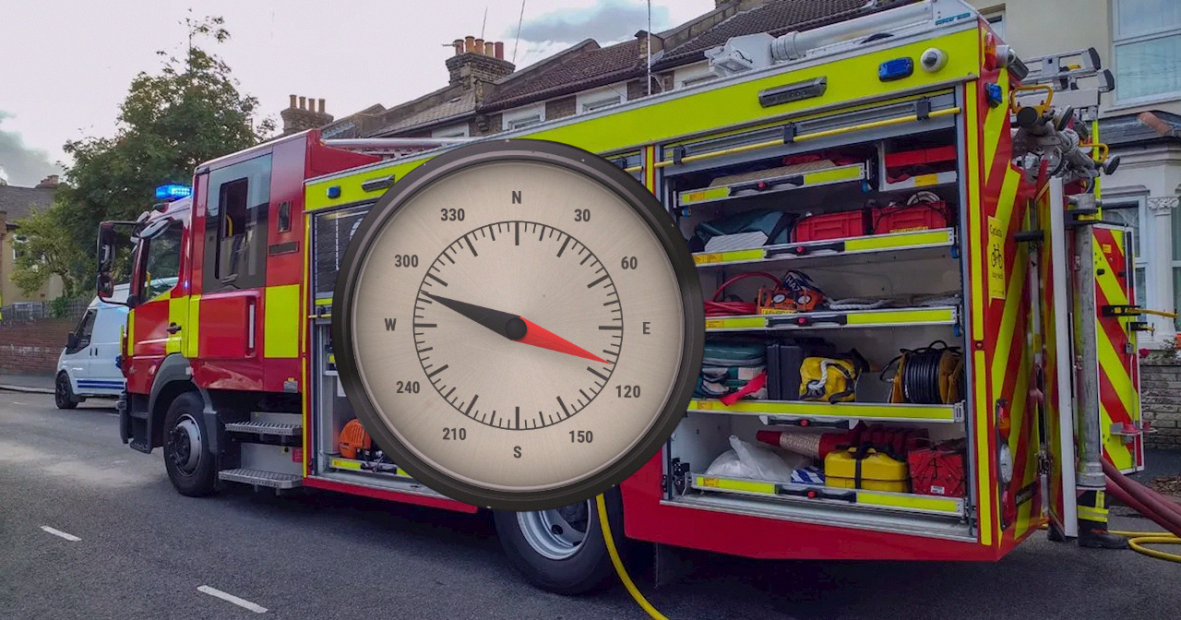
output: 110°
